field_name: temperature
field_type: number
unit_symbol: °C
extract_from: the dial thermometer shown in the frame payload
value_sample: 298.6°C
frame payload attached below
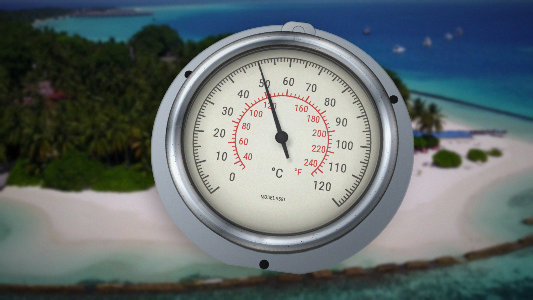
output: 50°C
